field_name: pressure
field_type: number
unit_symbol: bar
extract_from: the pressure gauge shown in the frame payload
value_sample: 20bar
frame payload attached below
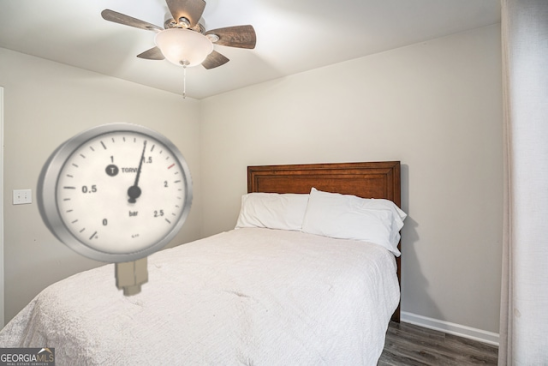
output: 1.4bar
